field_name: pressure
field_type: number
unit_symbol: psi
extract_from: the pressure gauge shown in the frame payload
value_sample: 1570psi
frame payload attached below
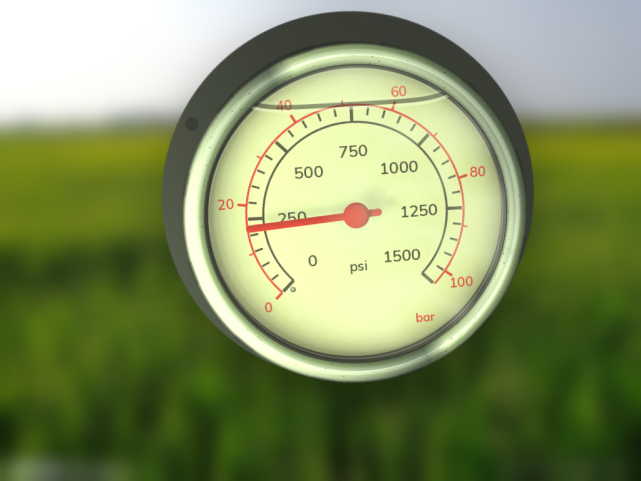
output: 225psi
